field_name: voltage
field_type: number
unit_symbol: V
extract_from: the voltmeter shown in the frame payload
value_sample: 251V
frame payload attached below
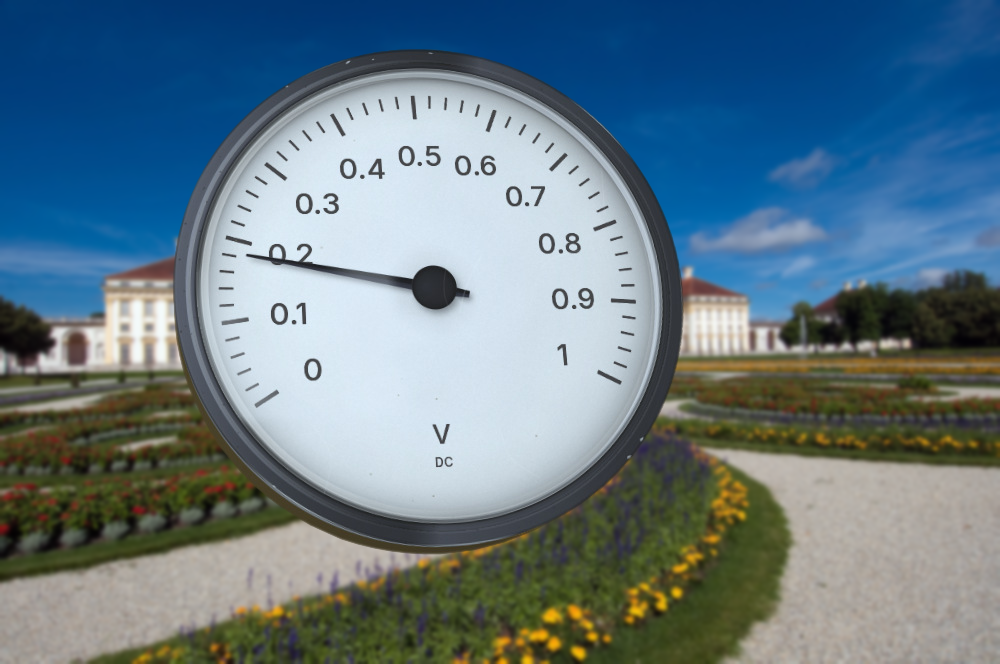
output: 0.18V
